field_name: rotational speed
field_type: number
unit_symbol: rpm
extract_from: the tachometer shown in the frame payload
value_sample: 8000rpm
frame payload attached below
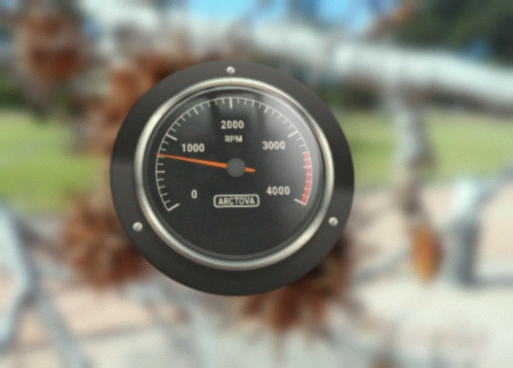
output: 700rpm
